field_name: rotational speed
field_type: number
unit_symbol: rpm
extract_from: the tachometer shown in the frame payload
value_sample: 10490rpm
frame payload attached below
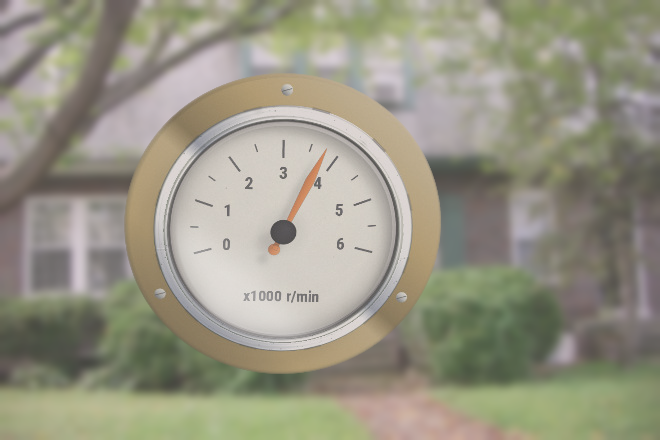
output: 3750rpm
